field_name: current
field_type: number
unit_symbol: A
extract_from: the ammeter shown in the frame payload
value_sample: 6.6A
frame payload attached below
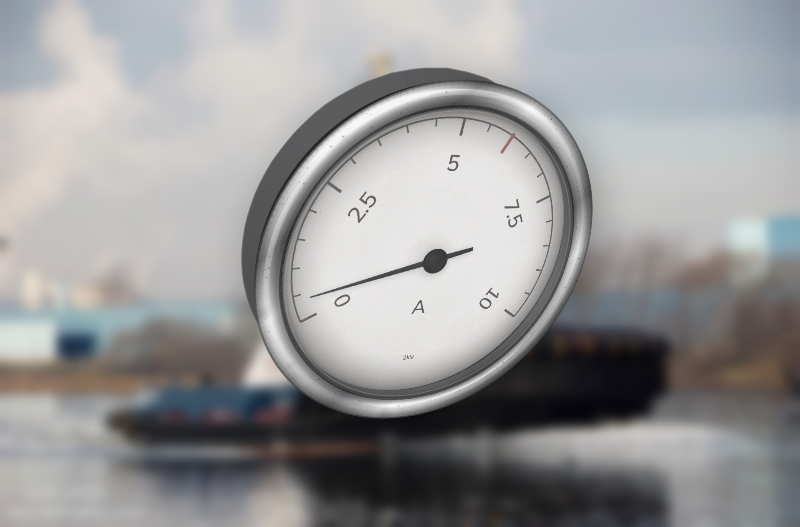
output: 0.5A
